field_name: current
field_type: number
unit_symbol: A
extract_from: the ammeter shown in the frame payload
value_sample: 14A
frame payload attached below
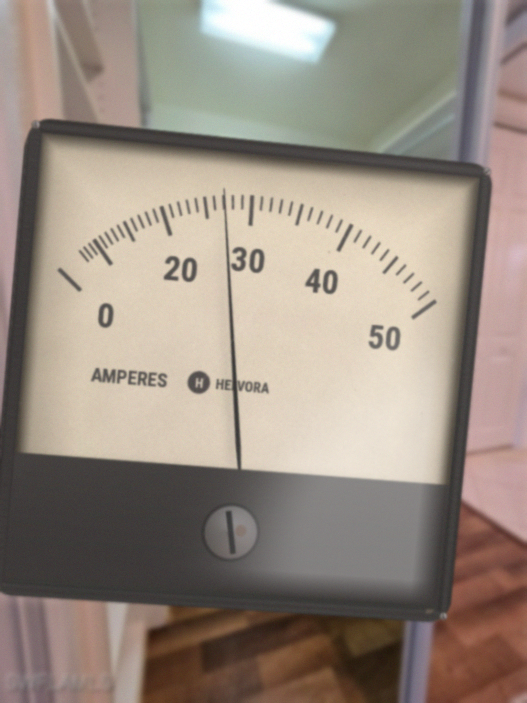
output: 27A
